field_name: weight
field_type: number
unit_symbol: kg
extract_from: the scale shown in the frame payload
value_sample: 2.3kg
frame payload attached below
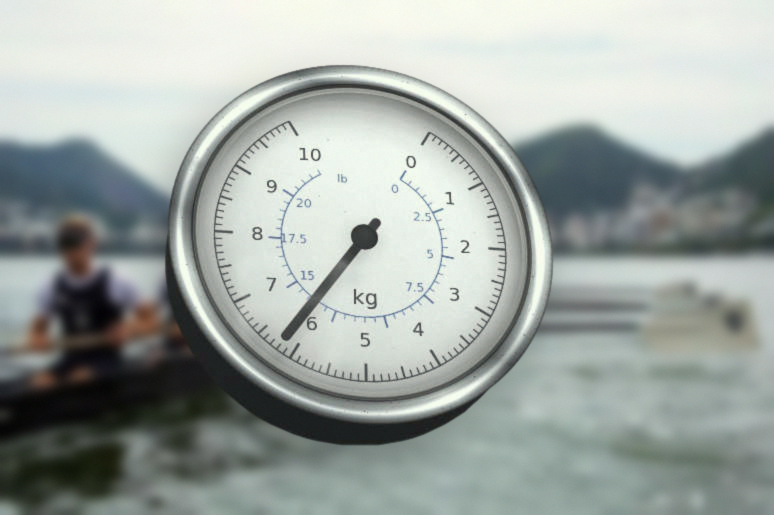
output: 6.2kg
